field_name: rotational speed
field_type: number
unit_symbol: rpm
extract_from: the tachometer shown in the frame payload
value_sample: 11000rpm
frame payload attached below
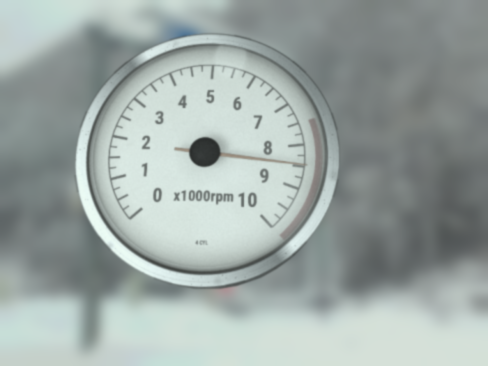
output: 8500rpm
